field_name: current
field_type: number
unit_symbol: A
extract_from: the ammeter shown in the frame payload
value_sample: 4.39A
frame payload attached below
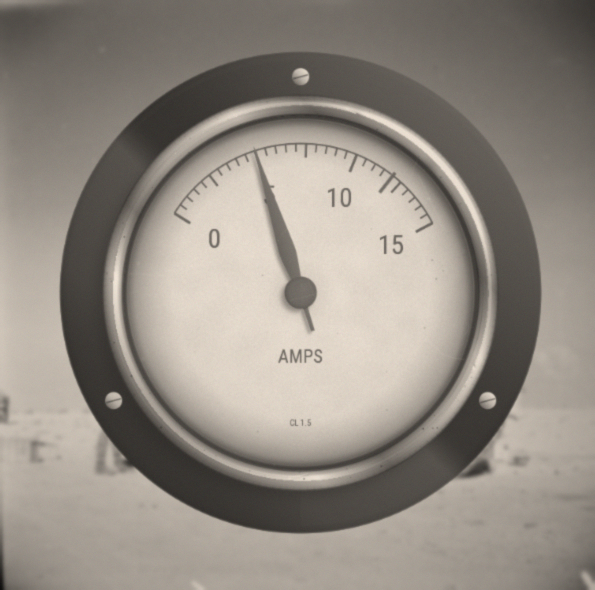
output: 5A
